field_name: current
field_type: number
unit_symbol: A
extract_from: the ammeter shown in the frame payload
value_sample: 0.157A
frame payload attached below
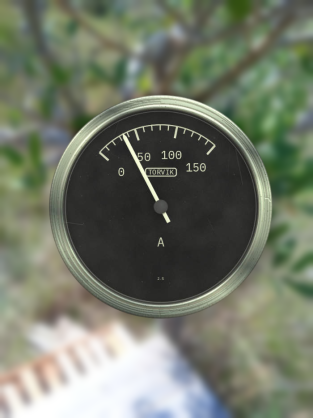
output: 35A
